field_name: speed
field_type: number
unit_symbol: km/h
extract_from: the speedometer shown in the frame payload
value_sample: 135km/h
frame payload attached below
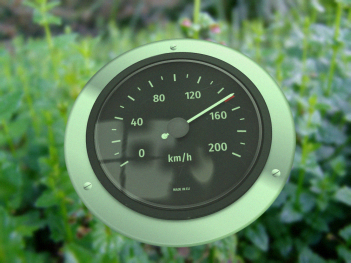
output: 150km/h
